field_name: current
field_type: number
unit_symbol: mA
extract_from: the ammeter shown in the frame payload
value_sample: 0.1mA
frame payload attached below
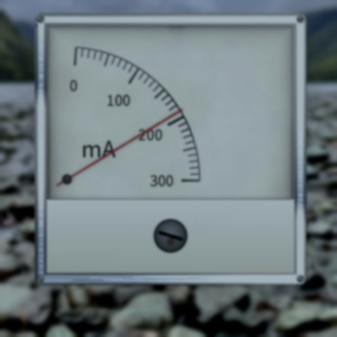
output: 190mA
